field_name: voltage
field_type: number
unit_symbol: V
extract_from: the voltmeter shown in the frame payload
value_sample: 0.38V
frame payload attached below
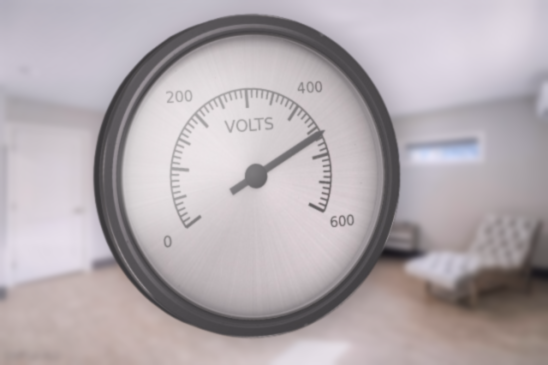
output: 460V
